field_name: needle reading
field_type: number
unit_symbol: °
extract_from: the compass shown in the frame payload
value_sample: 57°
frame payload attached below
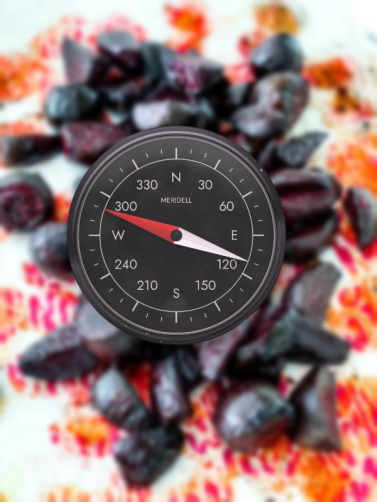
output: 290°
